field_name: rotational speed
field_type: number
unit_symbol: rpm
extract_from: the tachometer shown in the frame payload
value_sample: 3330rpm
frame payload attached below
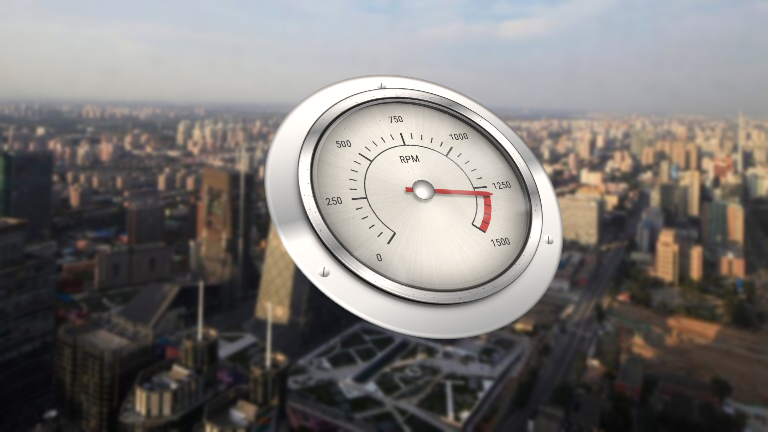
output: 1300rpm
